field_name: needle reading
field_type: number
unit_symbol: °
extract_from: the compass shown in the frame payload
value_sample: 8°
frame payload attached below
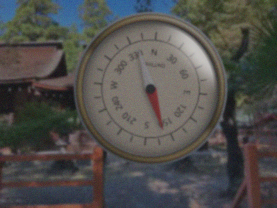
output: 157.5°
